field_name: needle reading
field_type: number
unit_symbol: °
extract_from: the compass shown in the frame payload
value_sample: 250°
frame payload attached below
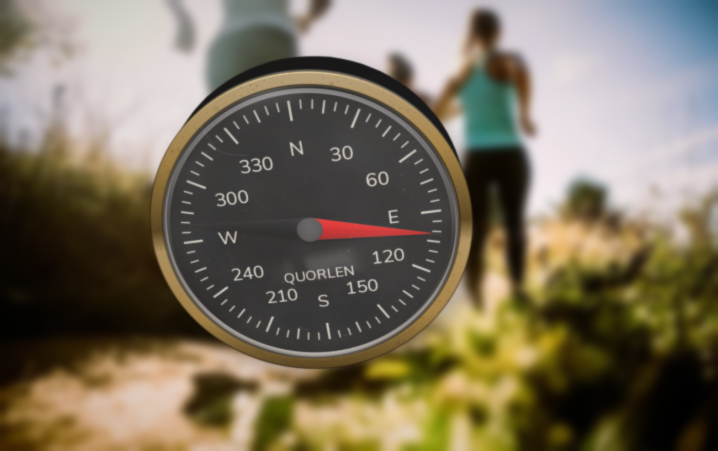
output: 100°
